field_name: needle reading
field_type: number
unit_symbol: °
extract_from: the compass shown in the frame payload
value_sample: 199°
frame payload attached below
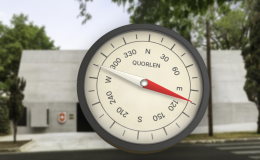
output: 105°
